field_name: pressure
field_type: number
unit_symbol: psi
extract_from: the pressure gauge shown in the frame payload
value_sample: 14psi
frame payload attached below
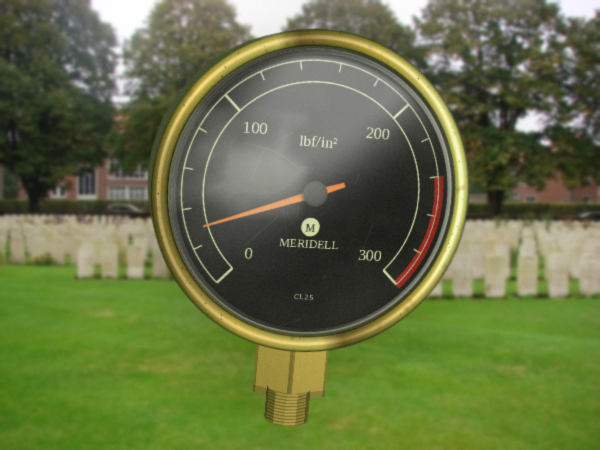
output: 30psi
